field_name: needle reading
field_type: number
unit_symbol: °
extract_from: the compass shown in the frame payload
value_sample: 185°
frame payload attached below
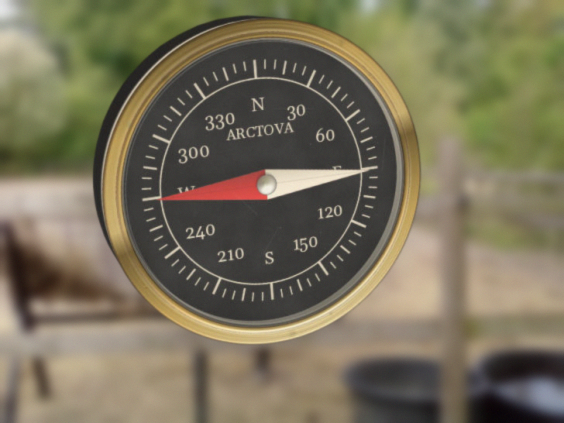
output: 270°
